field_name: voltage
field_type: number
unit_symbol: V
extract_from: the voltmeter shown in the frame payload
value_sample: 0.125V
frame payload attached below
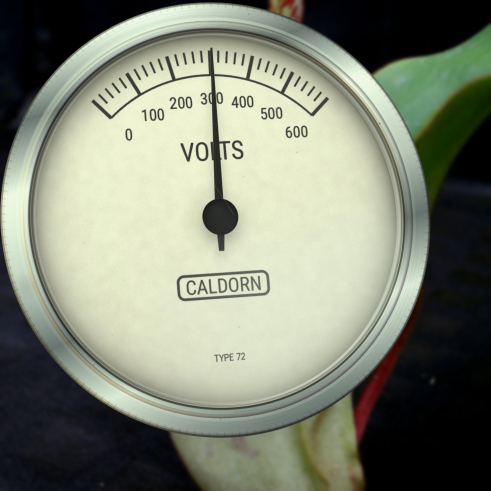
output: 300V
